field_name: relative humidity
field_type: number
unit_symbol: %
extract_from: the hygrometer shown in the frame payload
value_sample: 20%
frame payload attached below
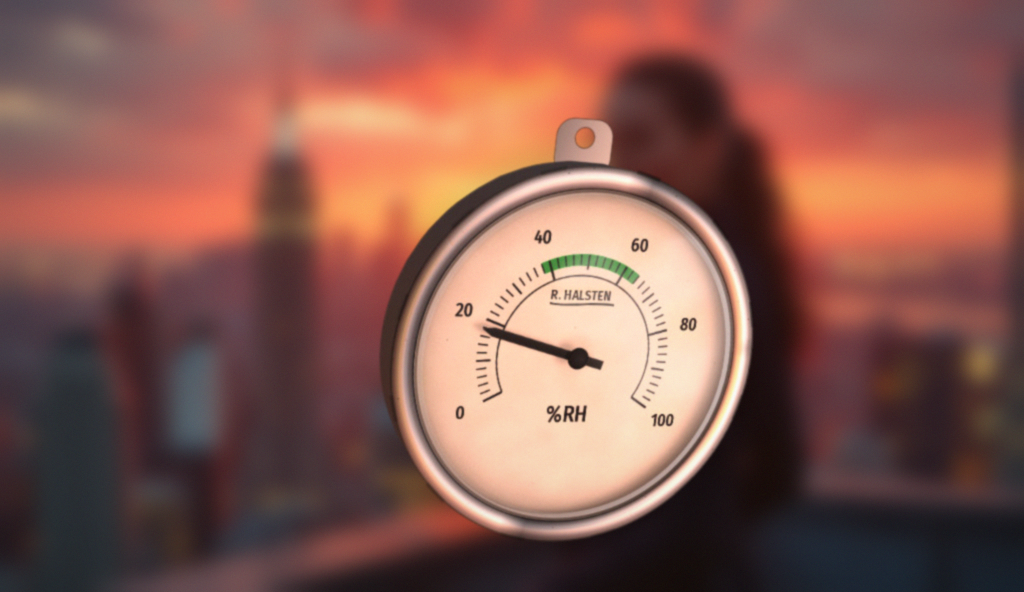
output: 18%
